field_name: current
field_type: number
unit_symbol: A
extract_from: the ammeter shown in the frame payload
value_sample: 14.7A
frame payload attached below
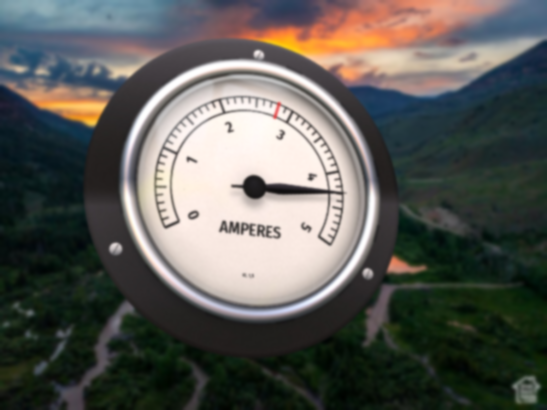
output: 4.3A
